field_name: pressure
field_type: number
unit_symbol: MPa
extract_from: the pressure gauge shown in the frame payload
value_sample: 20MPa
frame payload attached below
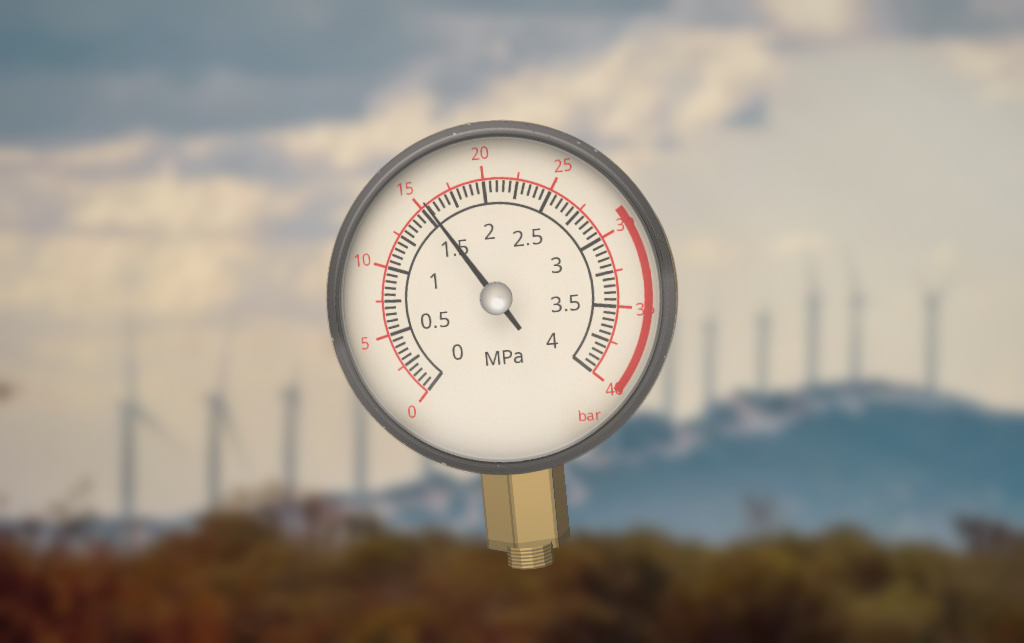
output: 1.55MPa
